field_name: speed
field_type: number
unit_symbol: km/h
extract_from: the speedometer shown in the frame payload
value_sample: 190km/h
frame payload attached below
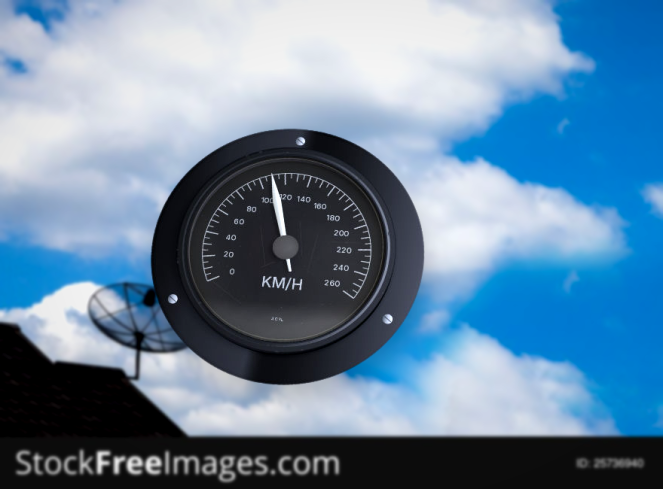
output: 110km/h
